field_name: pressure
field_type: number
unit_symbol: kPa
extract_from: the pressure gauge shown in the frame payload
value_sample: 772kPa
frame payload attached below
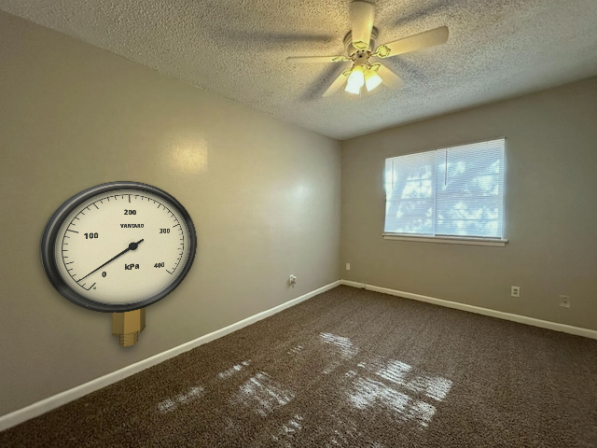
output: 20kPa
